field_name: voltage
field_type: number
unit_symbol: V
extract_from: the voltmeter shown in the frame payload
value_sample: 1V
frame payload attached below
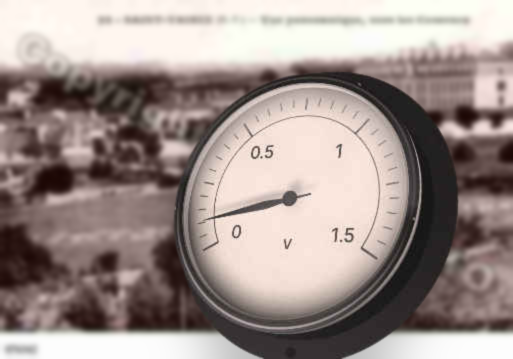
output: 0.1V
